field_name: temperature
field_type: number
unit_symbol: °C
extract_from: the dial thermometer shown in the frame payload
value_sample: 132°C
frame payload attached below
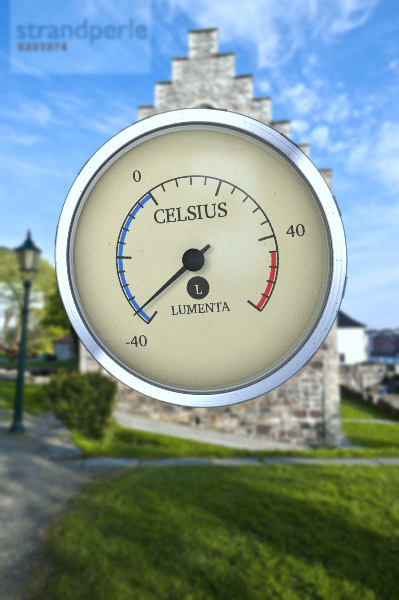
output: -36°C
